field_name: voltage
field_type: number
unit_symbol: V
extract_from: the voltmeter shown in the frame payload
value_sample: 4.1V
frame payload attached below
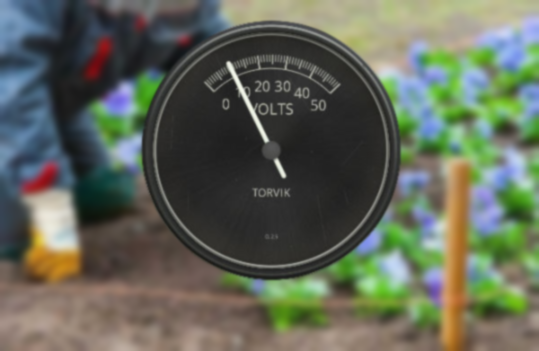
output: 10V
